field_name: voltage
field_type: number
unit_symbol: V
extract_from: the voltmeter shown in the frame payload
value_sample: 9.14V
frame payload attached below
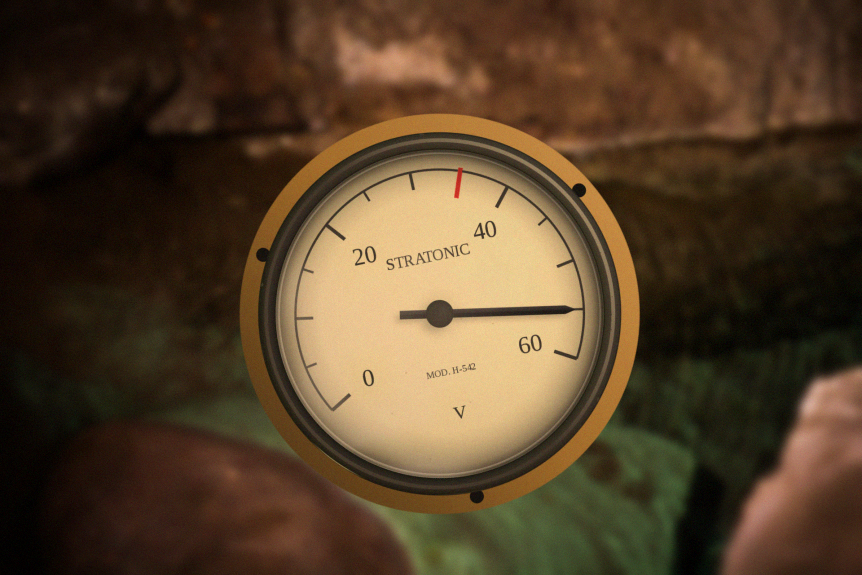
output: 55V
